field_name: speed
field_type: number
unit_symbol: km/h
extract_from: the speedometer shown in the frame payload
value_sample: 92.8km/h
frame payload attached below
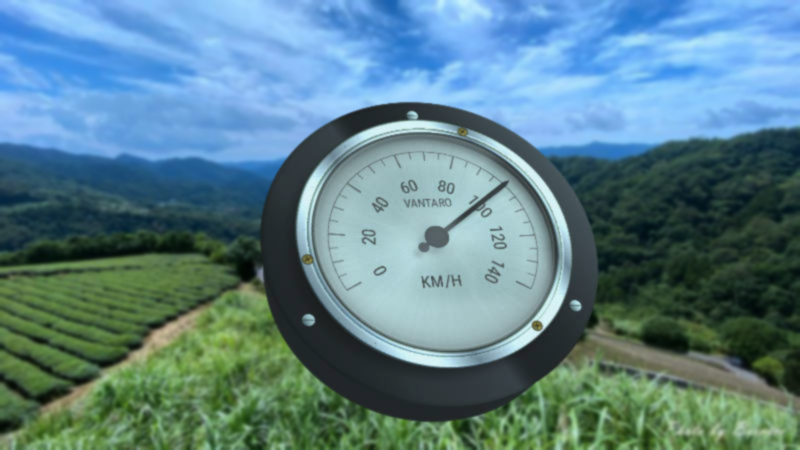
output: 100km/h
